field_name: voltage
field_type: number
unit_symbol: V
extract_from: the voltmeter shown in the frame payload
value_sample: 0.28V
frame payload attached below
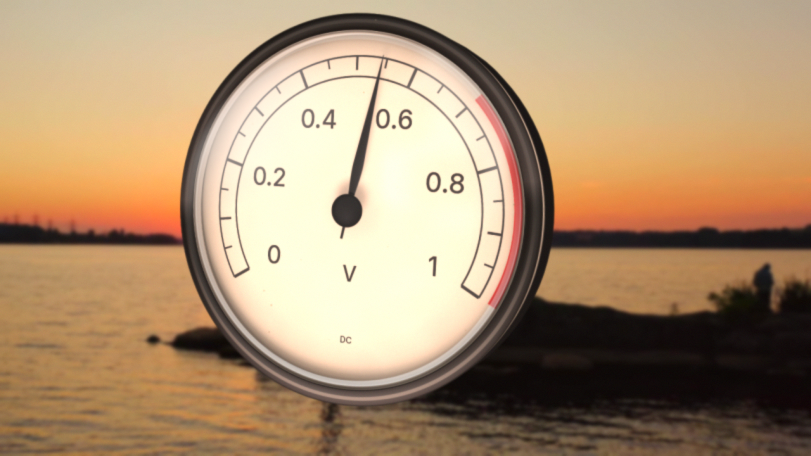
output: 0.55V
